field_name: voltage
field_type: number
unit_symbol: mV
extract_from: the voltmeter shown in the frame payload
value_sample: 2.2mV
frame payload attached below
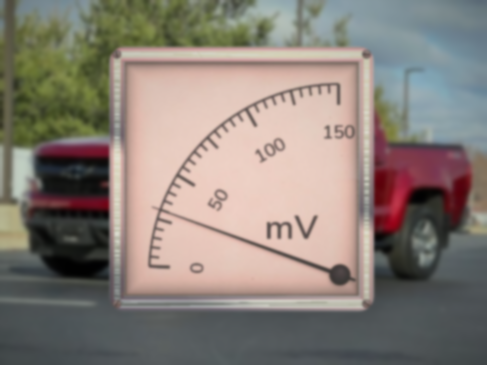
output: 30mV
